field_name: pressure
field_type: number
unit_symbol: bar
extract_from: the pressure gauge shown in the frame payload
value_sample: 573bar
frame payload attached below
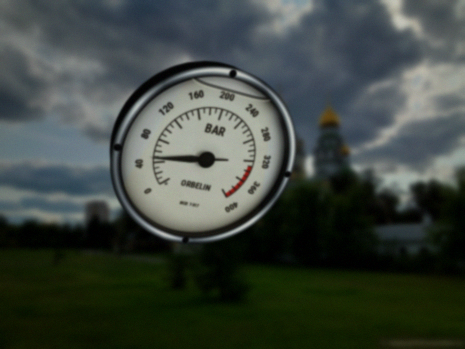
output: 50bar
